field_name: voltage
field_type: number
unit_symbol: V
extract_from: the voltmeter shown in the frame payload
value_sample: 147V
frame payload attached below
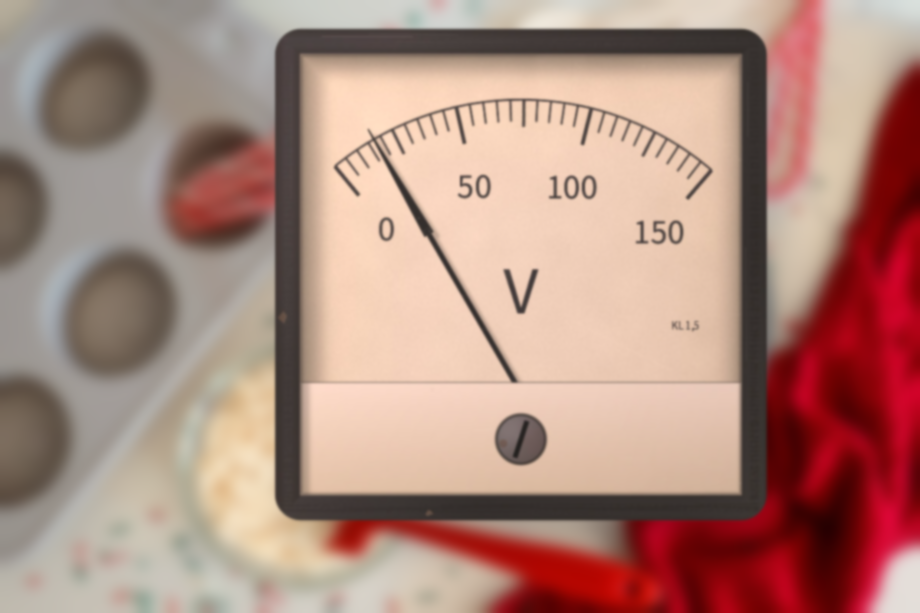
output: 17.5V
